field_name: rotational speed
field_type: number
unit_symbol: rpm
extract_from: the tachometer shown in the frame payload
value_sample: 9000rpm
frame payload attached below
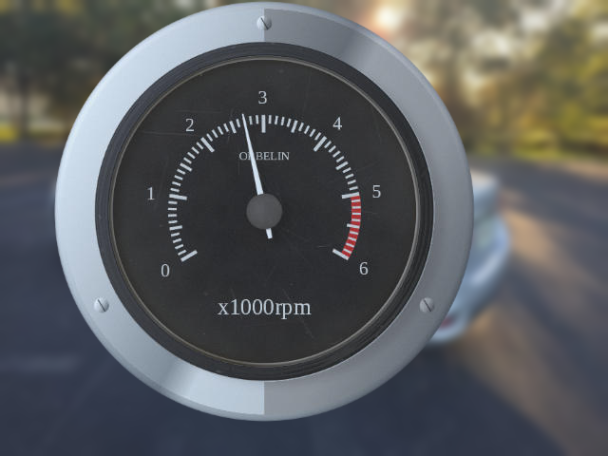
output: 2700rpm
